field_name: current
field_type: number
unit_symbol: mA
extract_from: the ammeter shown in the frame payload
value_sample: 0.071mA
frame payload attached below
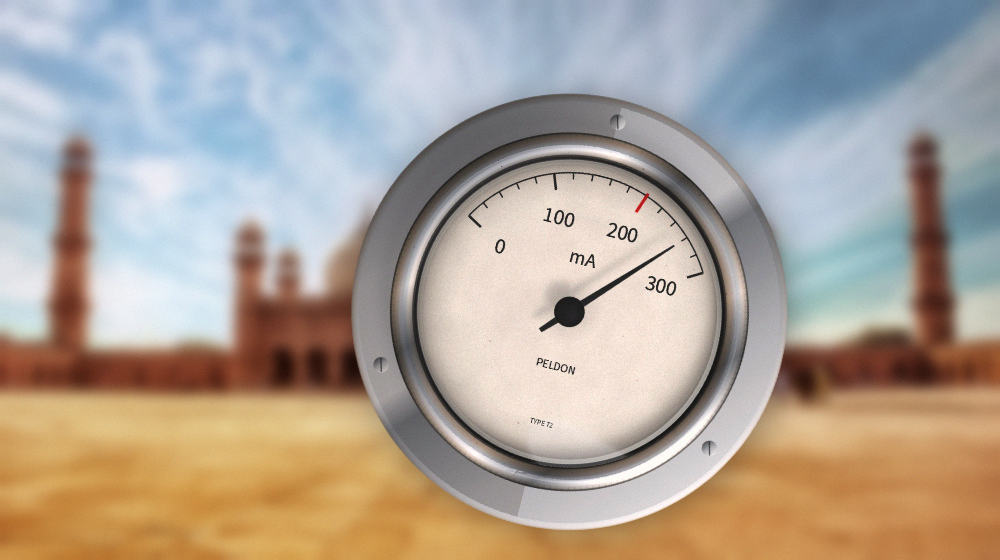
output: 260mA
